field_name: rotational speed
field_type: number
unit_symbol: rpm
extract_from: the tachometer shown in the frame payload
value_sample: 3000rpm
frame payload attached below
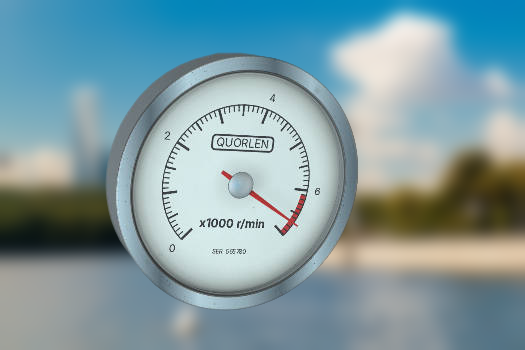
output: 6700rpm
